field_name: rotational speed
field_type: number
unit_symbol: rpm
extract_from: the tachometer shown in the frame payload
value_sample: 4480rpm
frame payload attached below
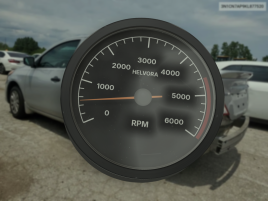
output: 500rpm
